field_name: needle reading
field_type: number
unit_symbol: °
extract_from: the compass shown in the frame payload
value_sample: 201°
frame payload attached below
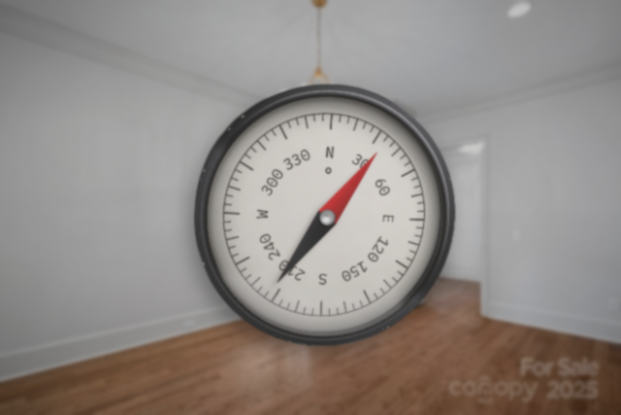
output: 35°
